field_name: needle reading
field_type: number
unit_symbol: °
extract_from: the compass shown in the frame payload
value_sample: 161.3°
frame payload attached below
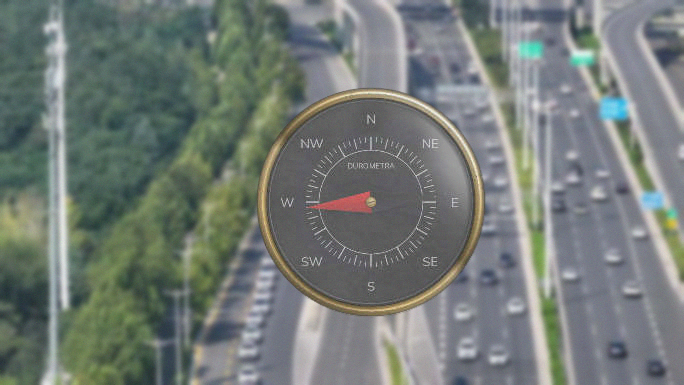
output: 265°
